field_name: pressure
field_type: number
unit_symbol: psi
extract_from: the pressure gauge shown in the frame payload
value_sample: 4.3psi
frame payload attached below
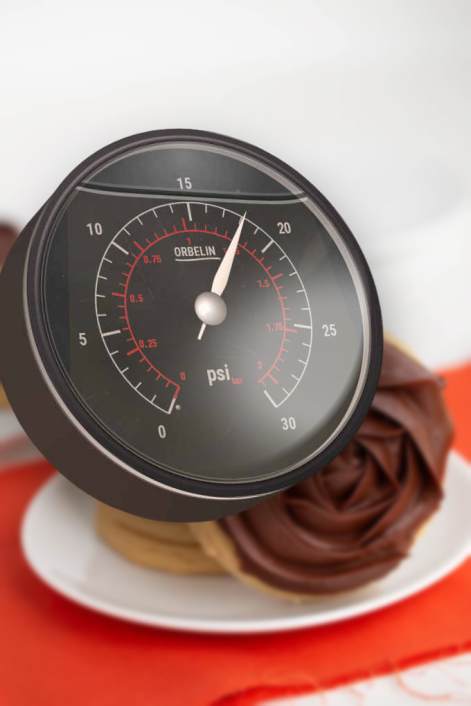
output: 18psi
